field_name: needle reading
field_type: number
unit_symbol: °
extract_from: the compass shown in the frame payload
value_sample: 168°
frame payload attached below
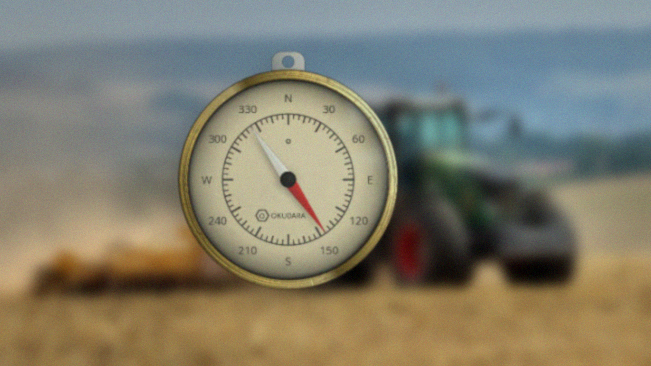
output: 145°
